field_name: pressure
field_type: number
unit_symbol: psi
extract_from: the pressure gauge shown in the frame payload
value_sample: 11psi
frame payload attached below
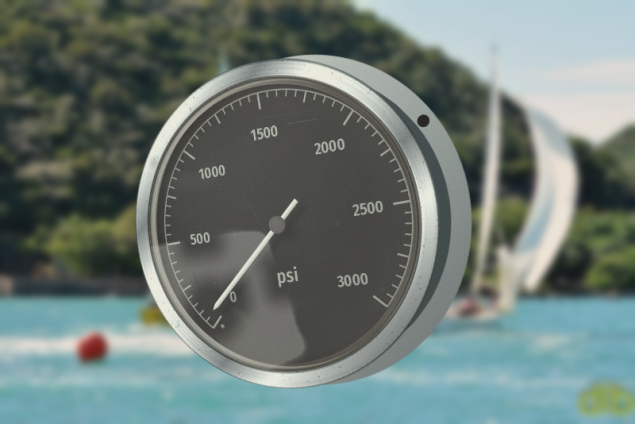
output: 50psi
